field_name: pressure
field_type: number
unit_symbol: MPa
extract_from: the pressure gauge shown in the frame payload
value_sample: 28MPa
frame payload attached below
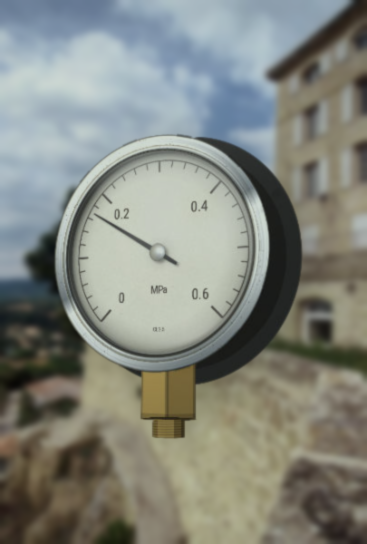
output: 0.17MPa
